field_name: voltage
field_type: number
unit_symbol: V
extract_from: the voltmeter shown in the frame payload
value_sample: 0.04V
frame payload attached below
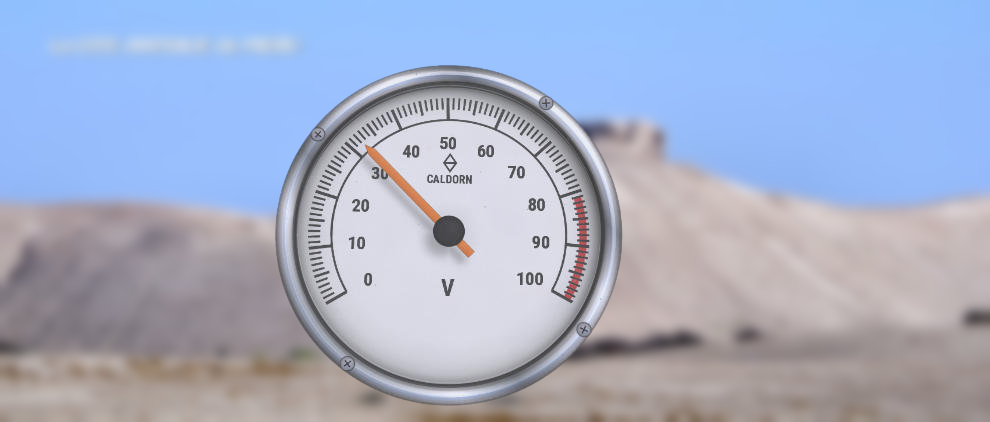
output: 32V
